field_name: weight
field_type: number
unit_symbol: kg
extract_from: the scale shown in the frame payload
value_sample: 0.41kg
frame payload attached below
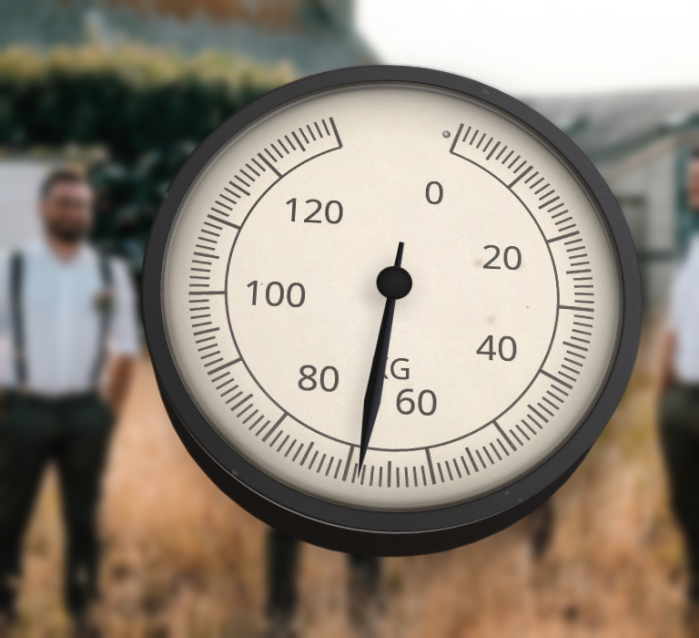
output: 68.5kg
